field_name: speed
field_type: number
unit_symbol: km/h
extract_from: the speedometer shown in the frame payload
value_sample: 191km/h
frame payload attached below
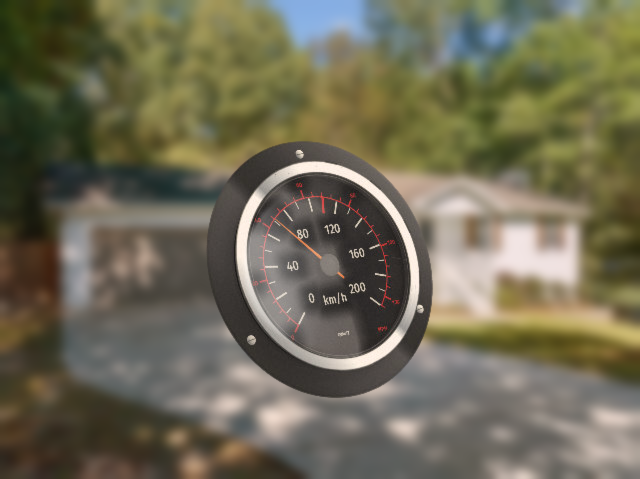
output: 70km/h
